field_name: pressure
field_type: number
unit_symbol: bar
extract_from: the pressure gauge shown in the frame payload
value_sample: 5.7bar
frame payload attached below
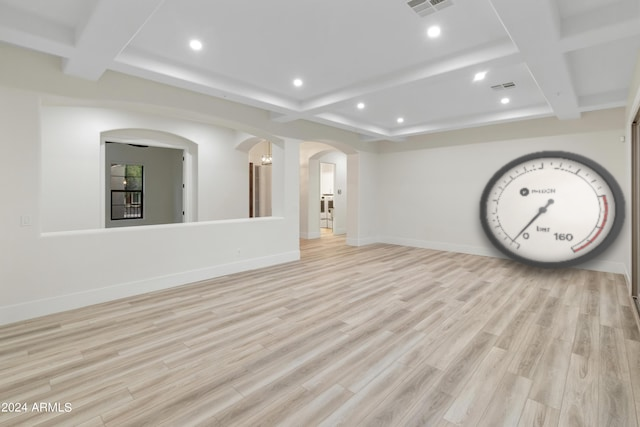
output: 5bar
